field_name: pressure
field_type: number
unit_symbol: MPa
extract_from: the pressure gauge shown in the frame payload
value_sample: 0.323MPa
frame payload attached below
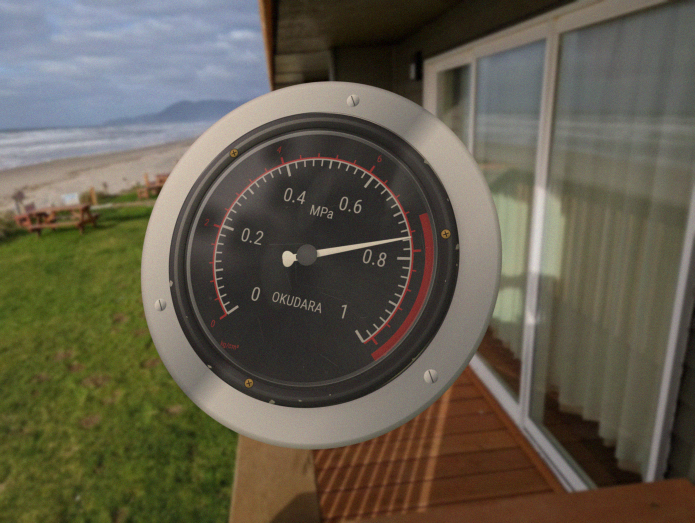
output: 0.76MPa
